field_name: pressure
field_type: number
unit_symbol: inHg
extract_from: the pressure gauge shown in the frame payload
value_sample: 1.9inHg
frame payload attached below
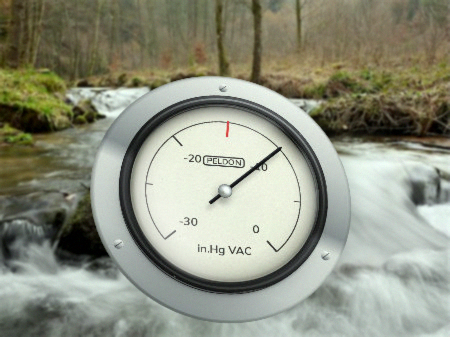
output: -10inHg
